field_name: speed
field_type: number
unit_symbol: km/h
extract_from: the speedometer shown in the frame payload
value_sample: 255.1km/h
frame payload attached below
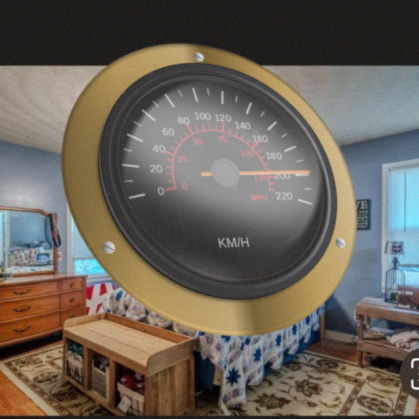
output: 200km/h
